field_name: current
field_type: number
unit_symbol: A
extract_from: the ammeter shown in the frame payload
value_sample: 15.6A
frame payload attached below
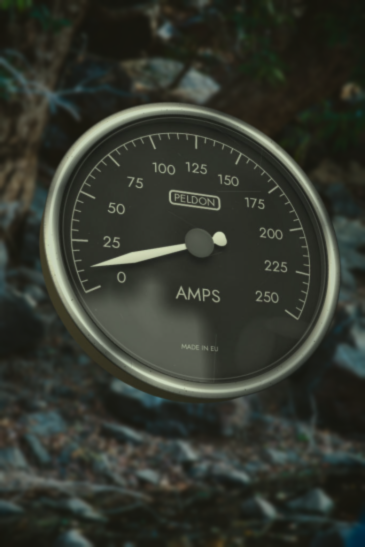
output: 10A
